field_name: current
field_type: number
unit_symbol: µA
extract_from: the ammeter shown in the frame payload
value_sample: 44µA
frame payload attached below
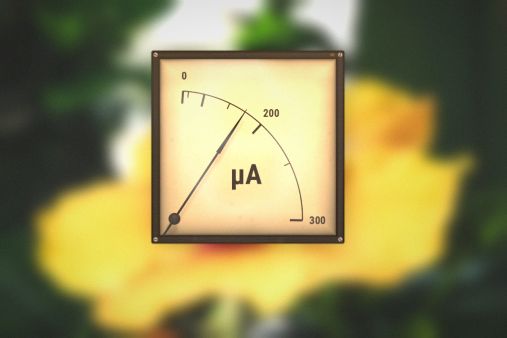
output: 175µA
